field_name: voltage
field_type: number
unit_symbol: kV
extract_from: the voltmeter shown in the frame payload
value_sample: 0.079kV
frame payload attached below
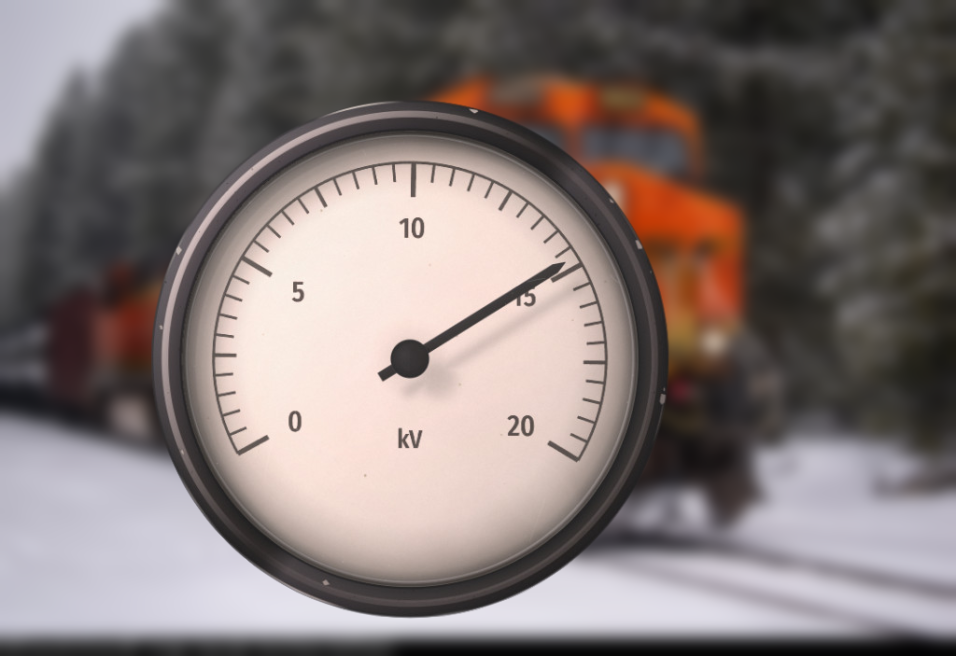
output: 14.75kV
